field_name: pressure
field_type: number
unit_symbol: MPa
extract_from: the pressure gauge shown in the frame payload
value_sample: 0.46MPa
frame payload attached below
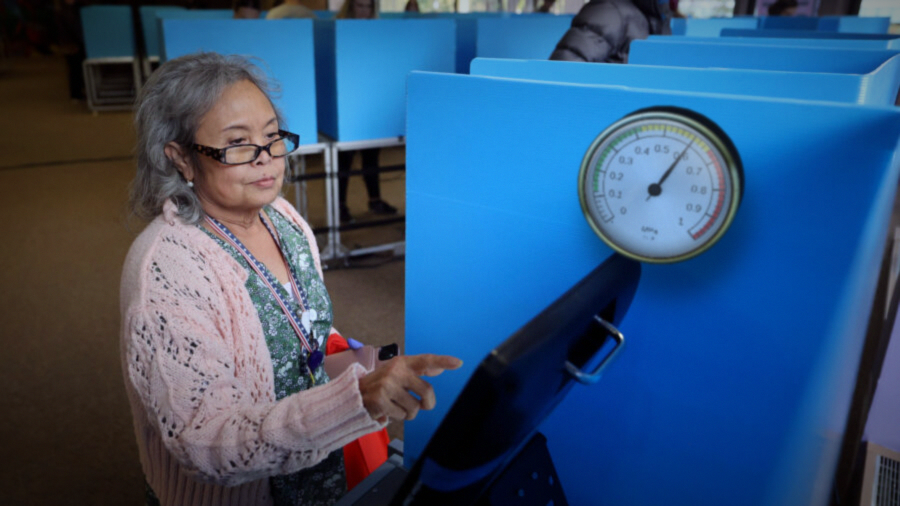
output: 0.6MPa
